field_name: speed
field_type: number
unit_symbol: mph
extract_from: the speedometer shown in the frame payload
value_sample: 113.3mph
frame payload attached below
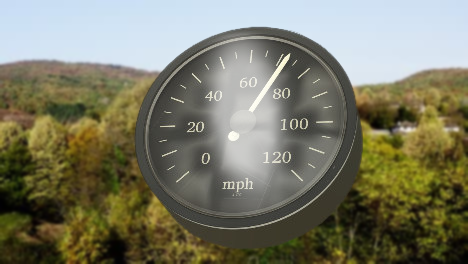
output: 72.5mph
